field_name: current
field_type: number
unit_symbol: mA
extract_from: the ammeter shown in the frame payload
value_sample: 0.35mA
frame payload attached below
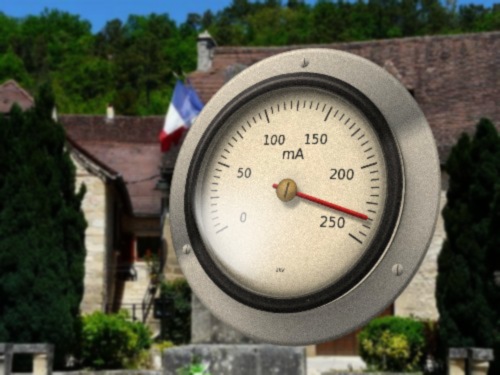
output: 235mA
